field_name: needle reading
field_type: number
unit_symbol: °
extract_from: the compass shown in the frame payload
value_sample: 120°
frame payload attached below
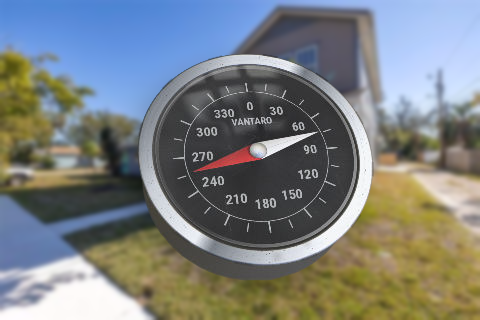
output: 255°
